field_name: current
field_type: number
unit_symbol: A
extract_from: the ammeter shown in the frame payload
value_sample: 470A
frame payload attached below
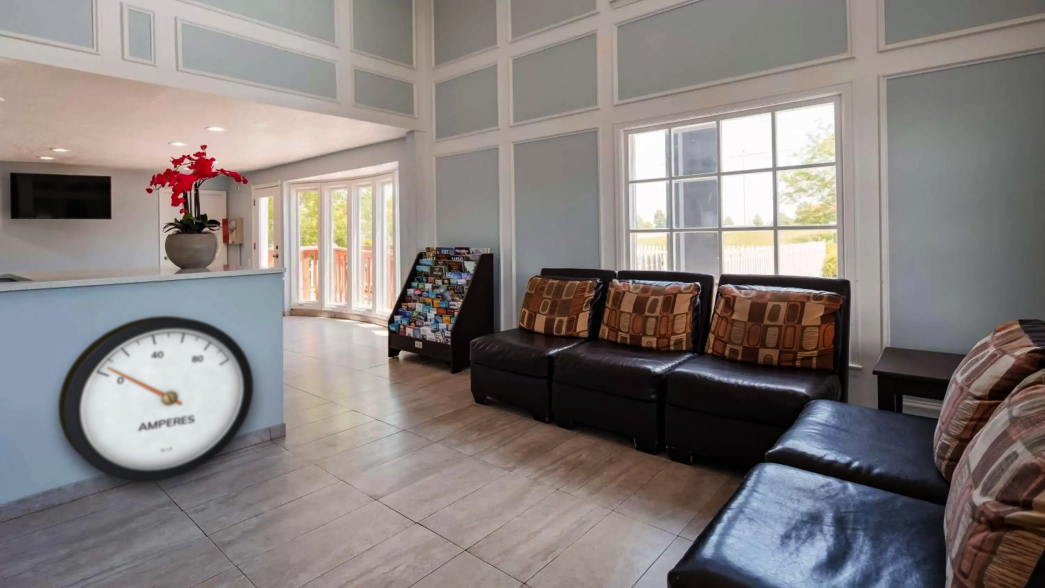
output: 5A
